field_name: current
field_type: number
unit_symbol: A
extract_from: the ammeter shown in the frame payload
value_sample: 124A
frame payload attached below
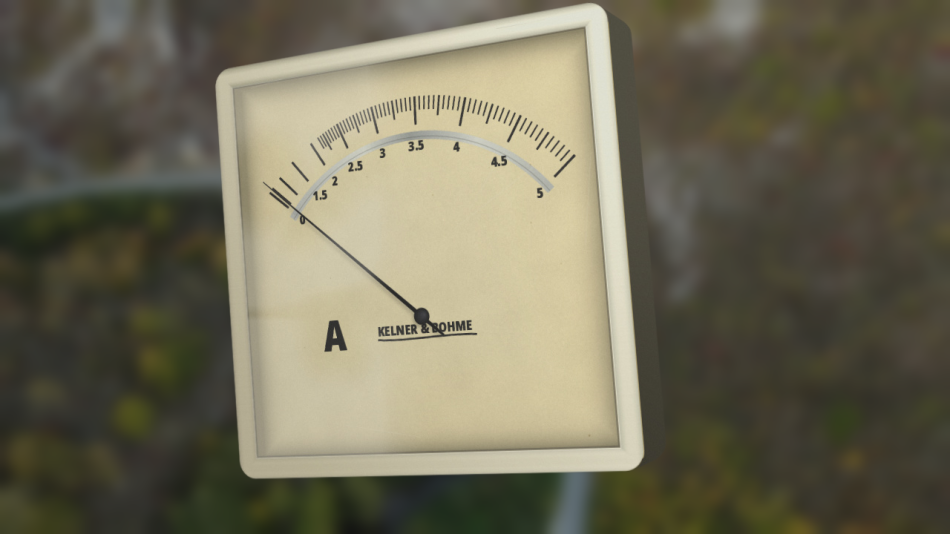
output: 0.5A
